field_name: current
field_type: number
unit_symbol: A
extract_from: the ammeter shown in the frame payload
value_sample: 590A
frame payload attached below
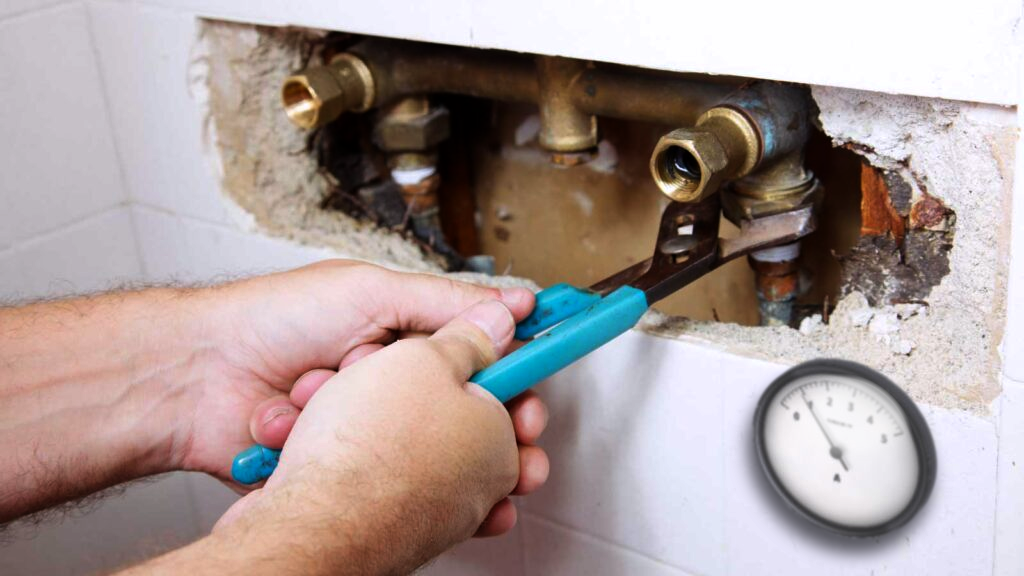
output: 1A
